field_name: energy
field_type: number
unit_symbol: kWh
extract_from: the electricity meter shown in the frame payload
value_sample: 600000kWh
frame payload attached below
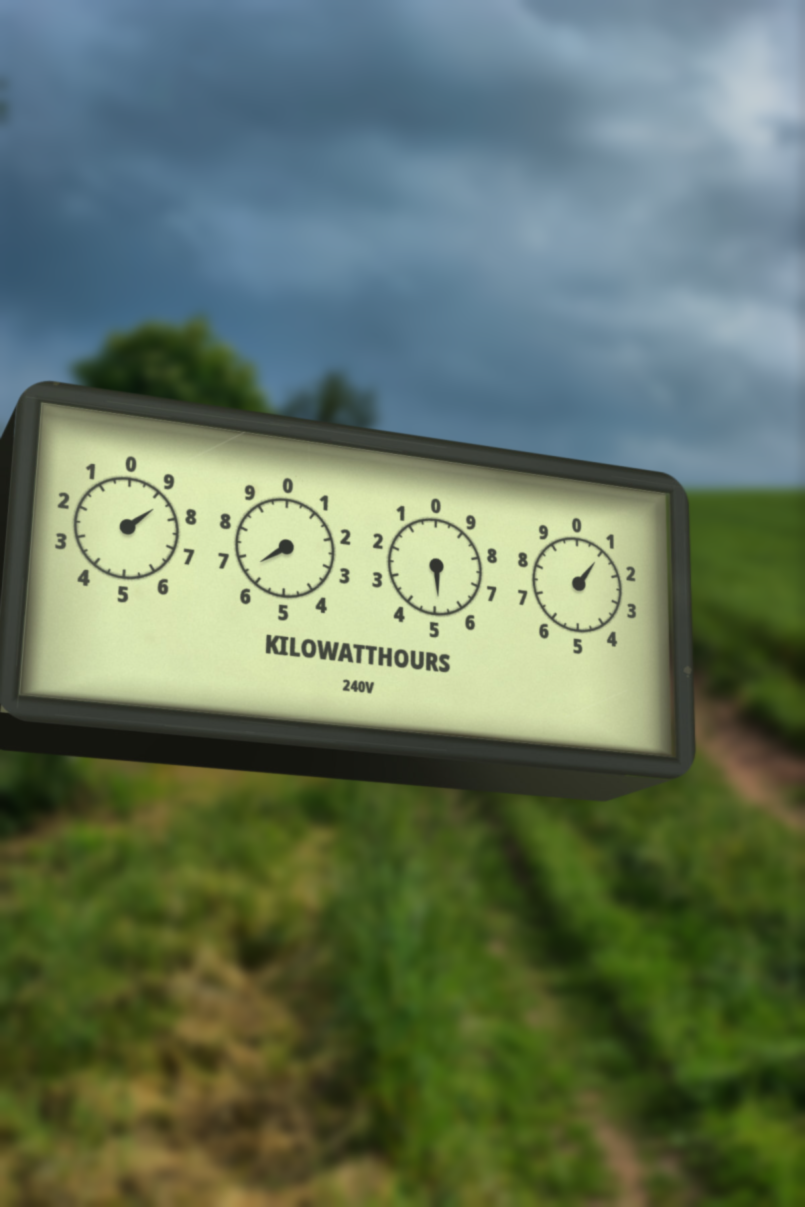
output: 8651kWh
